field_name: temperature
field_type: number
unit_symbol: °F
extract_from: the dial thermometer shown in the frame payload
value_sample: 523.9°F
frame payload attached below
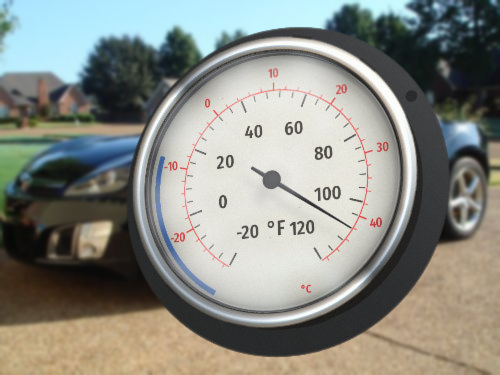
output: 108°F
